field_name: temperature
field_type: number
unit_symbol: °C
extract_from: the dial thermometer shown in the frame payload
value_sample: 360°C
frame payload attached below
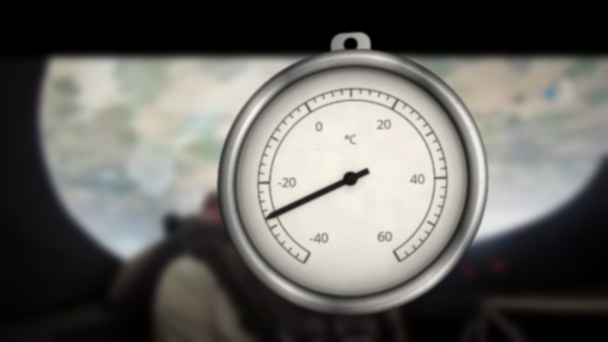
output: -28°C
